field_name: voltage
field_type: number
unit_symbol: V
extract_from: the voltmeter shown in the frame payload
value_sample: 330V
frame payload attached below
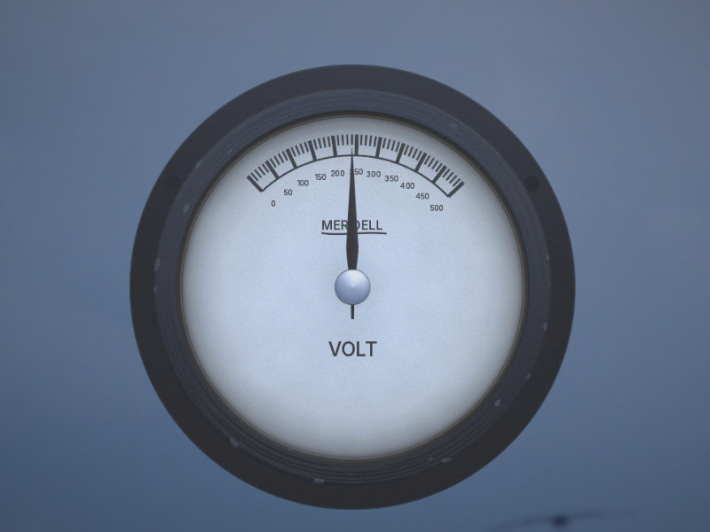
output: 240V
